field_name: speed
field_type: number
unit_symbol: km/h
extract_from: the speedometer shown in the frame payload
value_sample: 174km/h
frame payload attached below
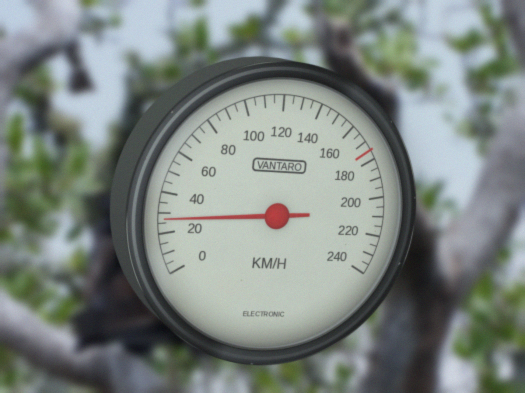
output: 27.5km/h
